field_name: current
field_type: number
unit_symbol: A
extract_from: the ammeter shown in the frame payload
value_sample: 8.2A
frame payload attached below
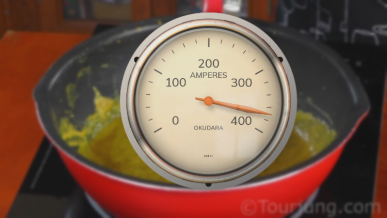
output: 370A
